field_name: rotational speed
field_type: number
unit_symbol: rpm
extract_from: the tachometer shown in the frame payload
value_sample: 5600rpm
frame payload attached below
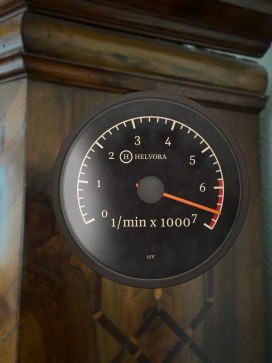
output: 6600rpm
